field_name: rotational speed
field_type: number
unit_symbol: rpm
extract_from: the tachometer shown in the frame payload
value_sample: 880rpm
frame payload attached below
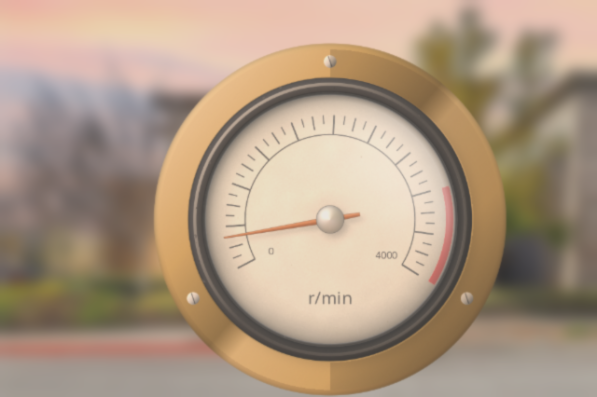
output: 300rpm
